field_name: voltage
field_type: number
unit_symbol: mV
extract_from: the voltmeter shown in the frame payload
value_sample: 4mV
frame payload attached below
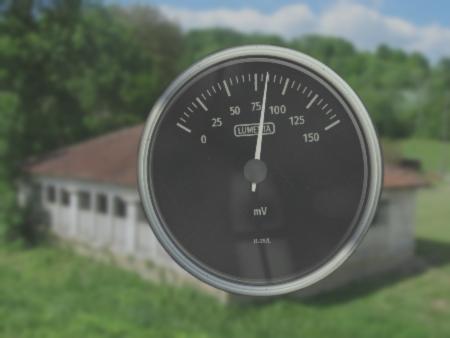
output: 85mV
